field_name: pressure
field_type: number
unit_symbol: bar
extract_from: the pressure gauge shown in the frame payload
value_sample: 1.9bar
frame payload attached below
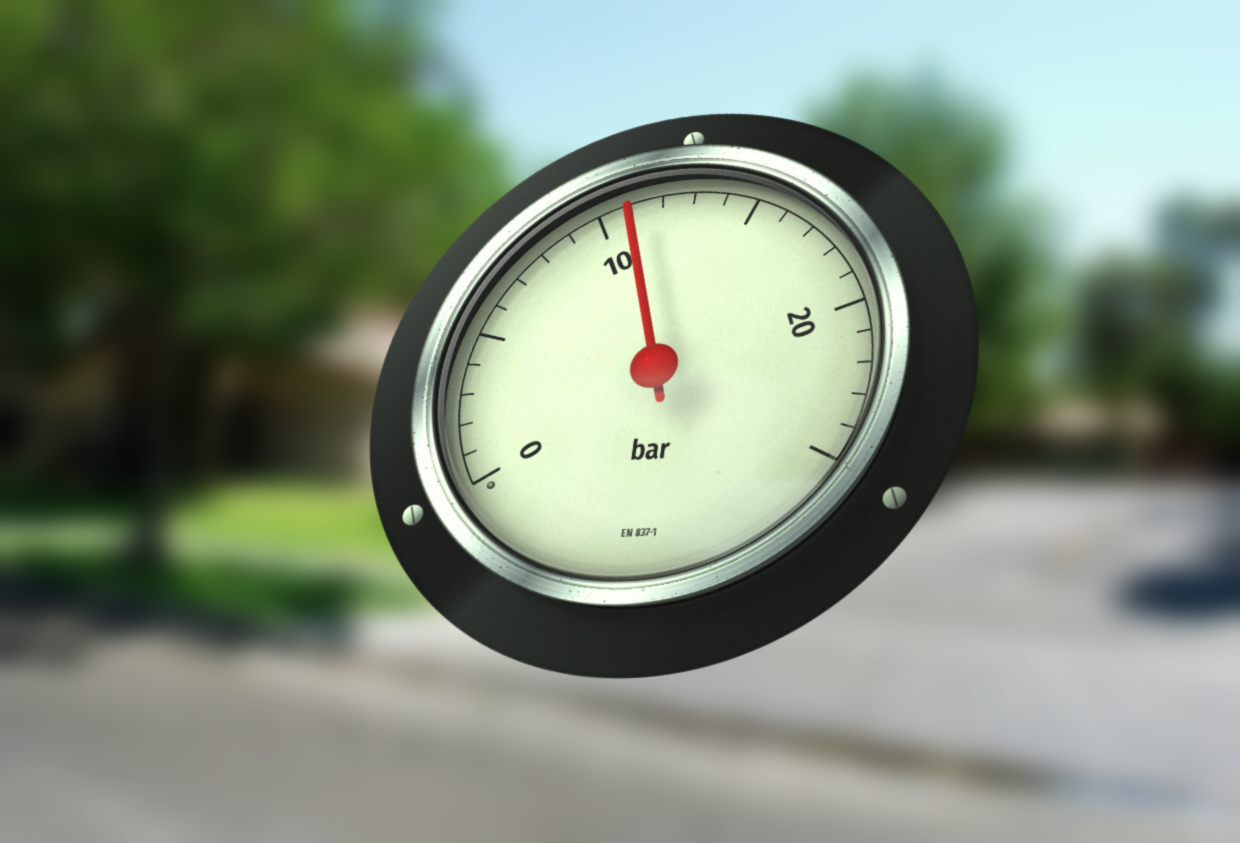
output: 11bar
